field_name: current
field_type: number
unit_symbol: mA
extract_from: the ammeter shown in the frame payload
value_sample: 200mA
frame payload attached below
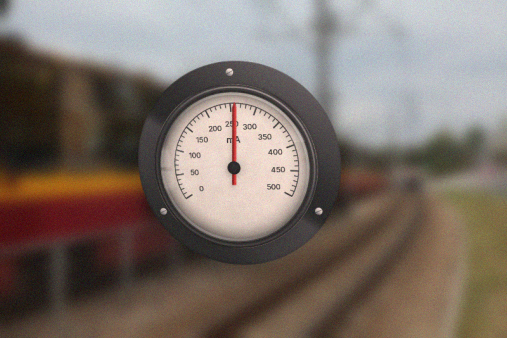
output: 260mA
